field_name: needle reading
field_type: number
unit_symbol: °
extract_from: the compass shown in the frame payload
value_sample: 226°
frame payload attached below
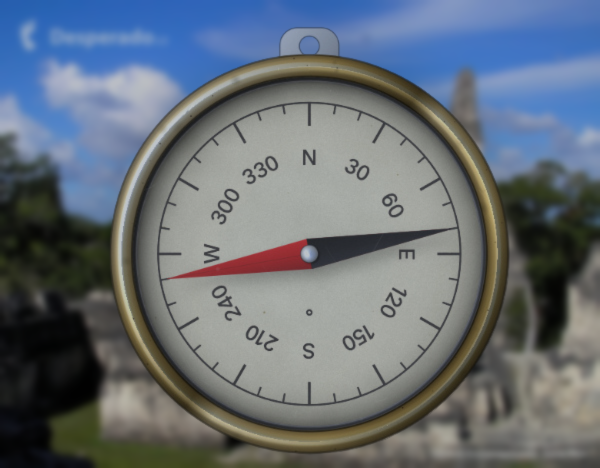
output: 260°
